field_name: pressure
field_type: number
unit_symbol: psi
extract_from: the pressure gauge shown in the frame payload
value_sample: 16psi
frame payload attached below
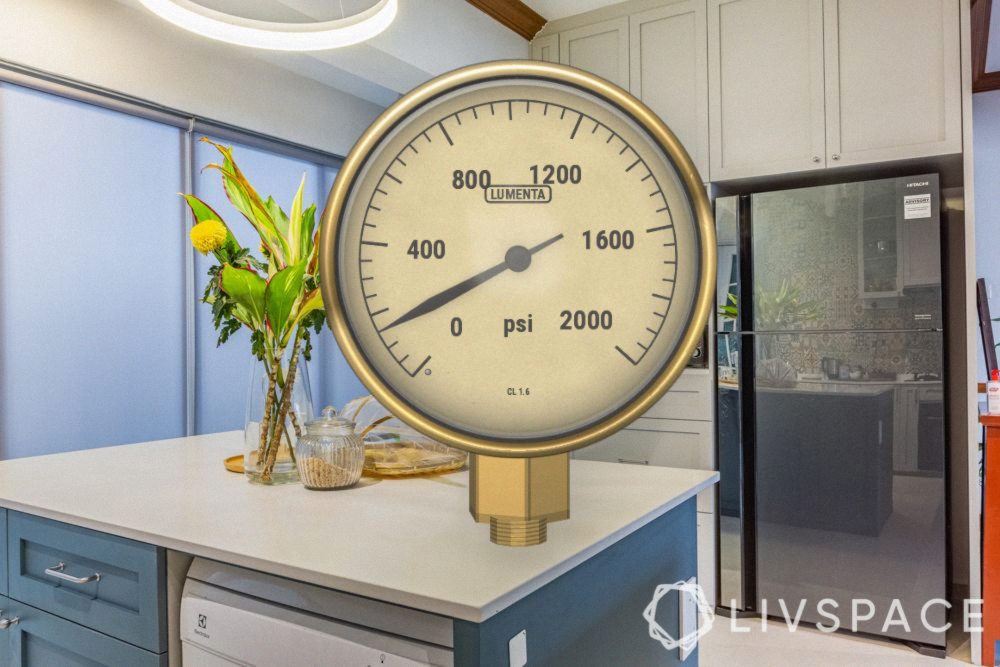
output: 150psi
